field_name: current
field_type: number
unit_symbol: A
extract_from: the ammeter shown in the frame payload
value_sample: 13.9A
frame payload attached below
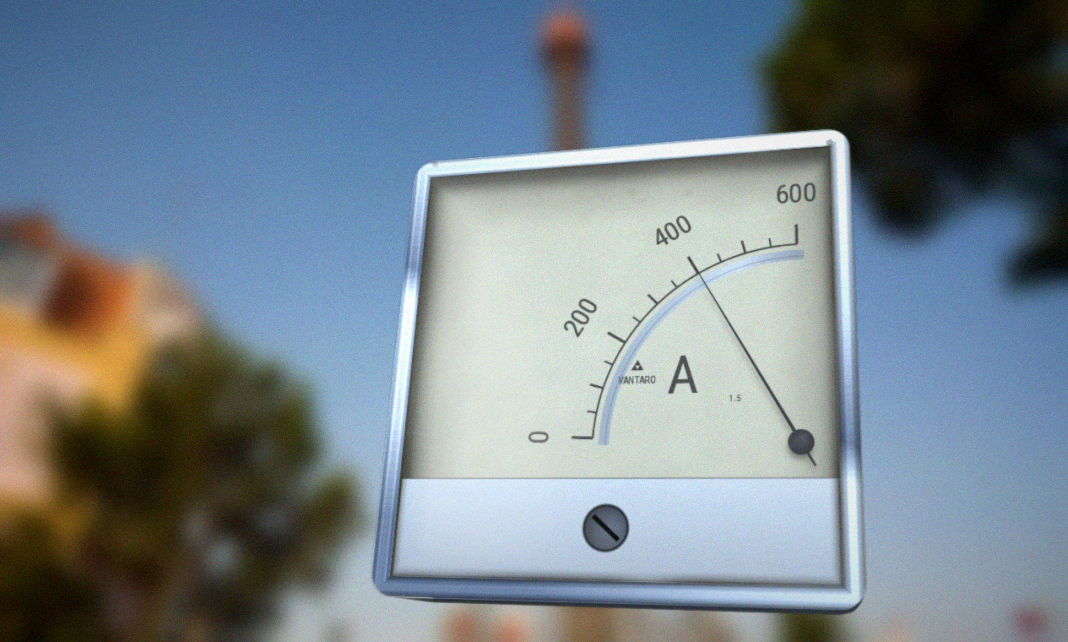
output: 400A
